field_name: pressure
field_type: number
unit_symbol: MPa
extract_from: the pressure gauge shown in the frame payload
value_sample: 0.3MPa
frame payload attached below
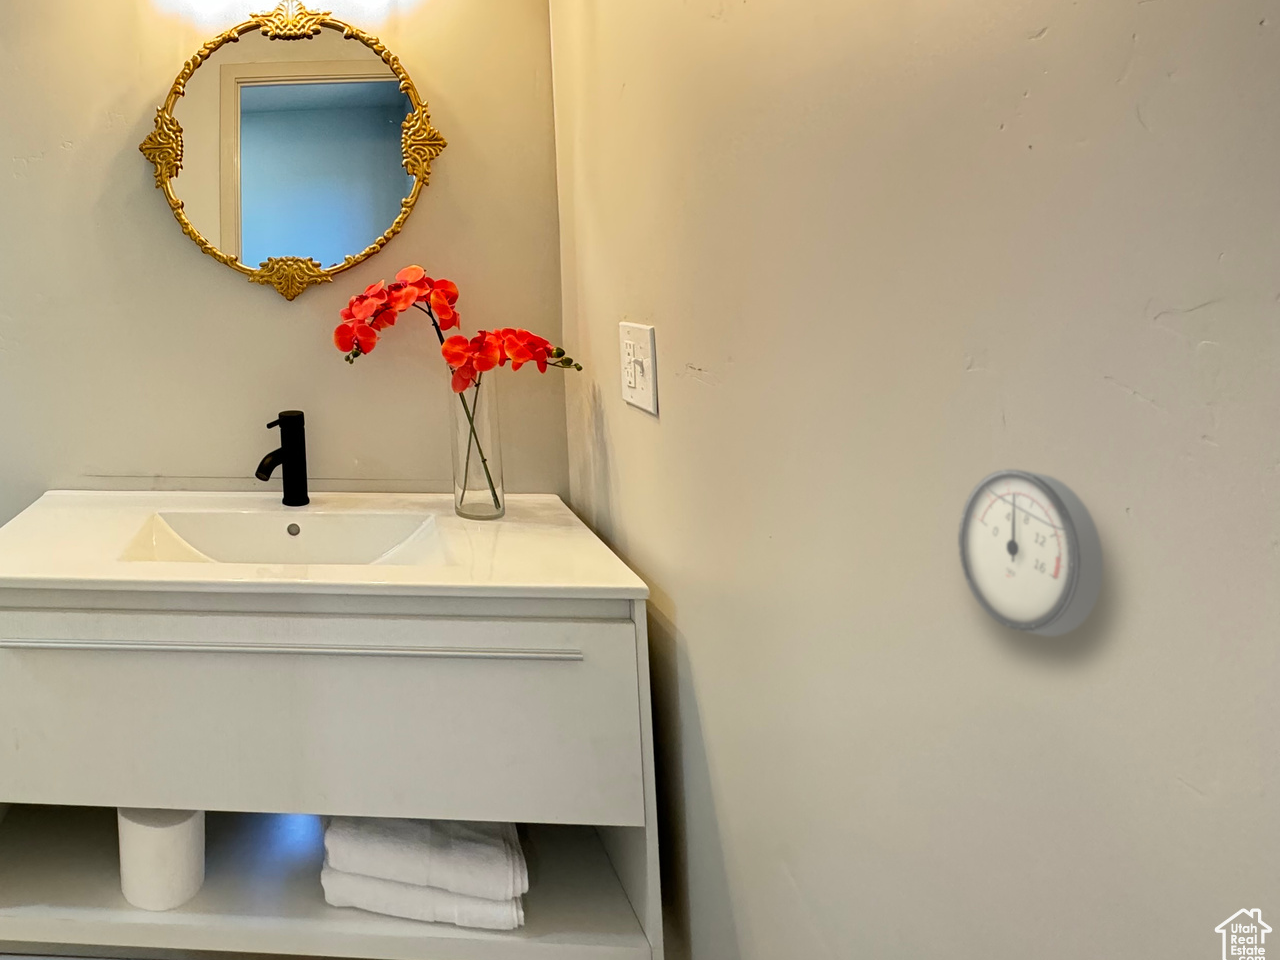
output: 6MPa
